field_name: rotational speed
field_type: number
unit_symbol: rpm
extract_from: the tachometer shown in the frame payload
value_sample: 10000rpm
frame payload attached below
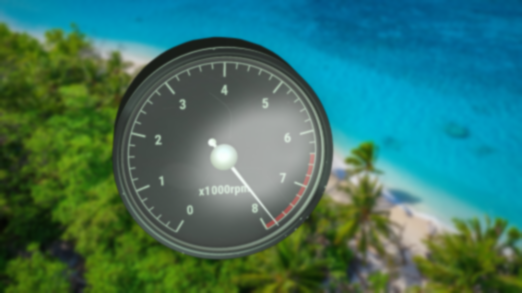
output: 7800rpm
